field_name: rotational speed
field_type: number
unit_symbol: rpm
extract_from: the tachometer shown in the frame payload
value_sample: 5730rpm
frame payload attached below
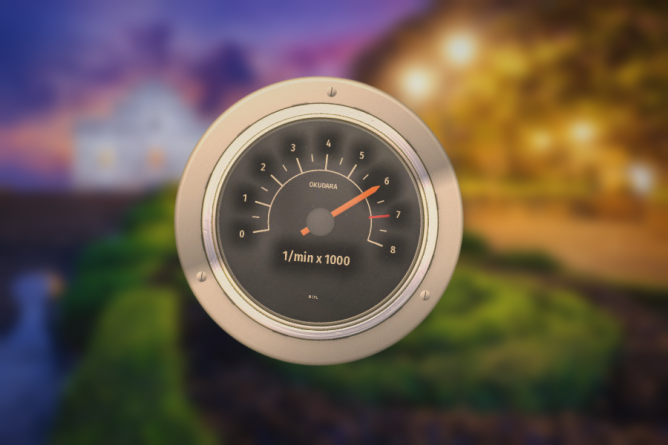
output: 6000rpm
